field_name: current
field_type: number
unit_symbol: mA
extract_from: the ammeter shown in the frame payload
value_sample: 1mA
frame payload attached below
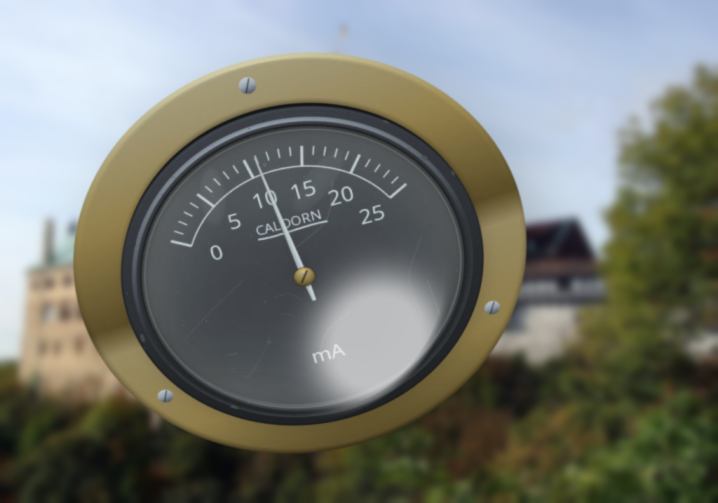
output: 11mA
